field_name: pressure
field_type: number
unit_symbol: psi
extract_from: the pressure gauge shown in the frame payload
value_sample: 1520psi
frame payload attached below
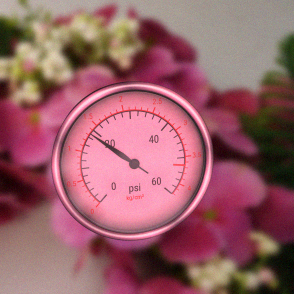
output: 19psi
